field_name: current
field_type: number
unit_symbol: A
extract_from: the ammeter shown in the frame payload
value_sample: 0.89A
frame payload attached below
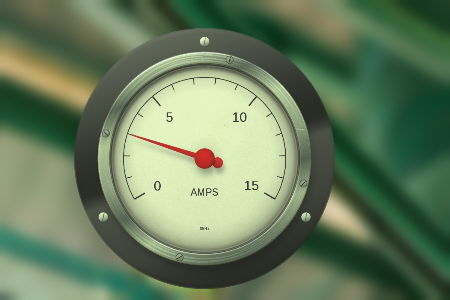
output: 3A
